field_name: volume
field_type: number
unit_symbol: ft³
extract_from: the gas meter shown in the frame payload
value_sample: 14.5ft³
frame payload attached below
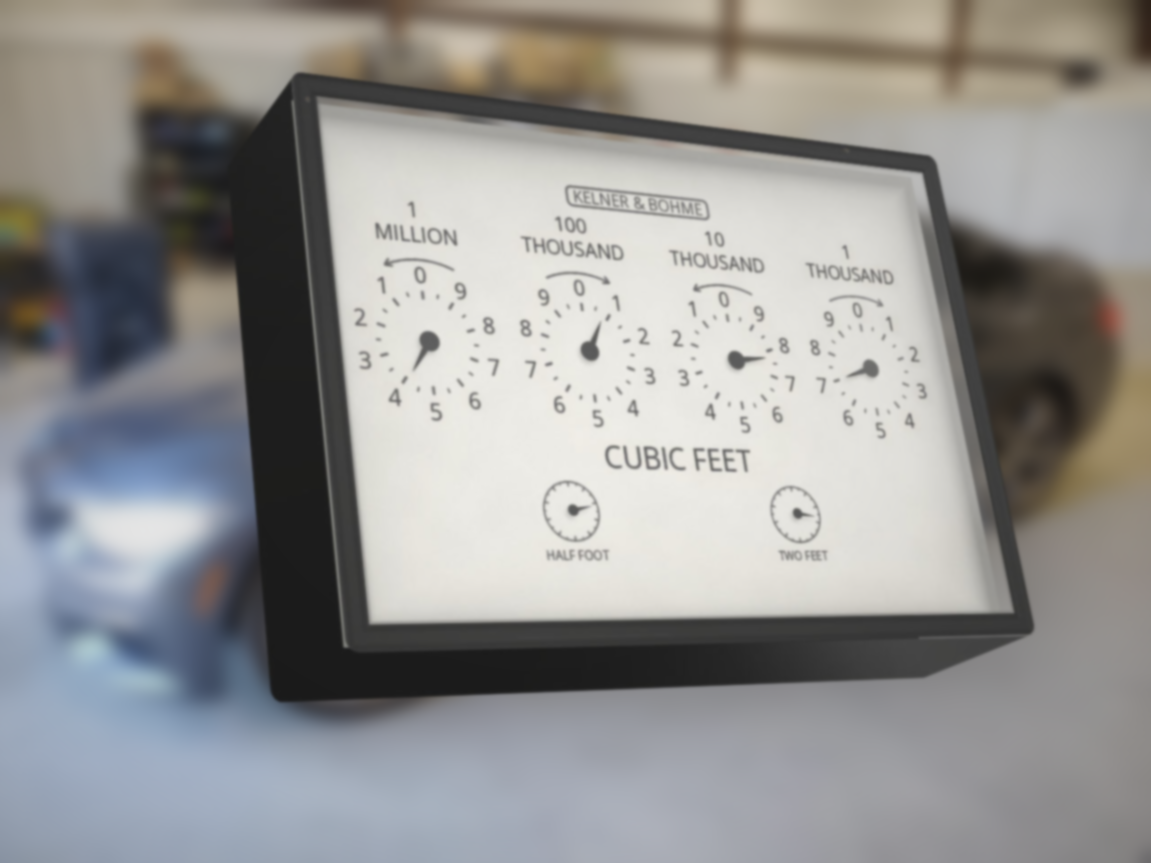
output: 407700ft³
